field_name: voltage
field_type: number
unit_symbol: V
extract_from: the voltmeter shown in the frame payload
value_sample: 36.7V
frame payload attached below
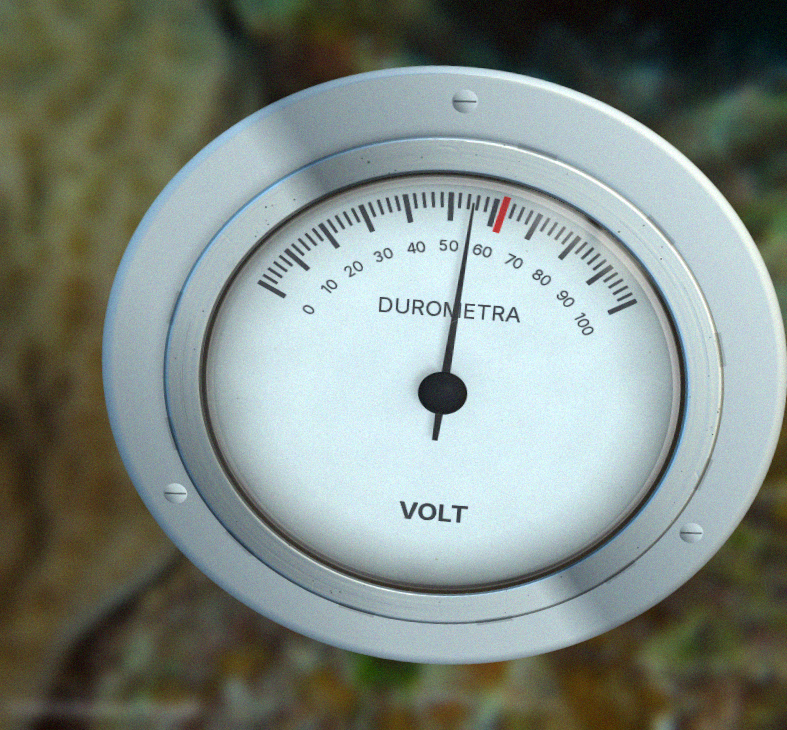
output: 55V
